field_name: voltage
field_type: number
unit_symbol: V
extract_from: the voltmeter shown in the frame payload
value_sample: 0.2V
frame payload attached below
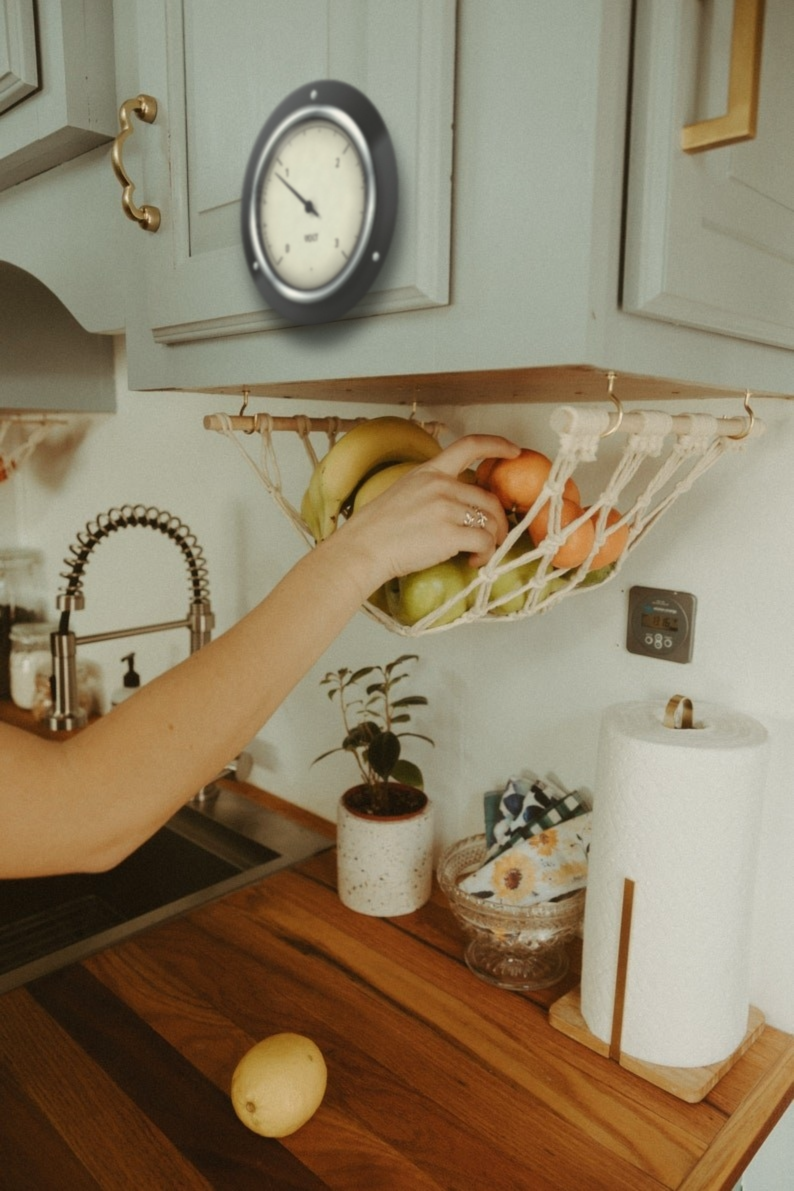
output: 0.9V
